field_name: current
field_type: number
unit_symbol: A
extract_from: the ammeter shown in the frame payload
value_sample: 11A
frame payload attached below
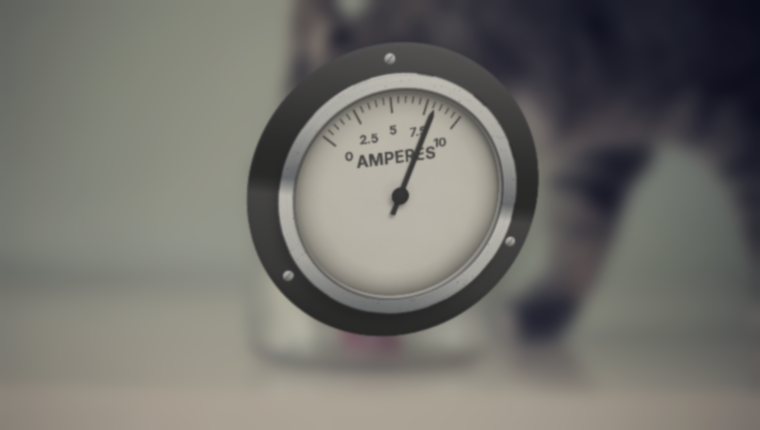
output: 8A
